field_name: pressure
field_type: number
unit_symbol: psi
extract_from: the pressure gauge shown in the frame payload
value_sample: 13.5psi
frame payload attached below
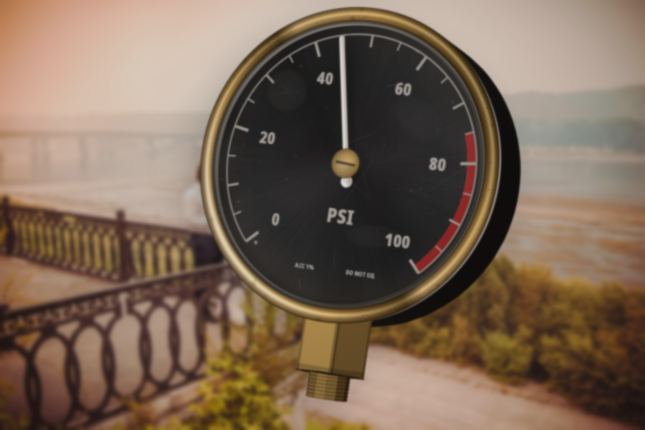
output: 45psi
